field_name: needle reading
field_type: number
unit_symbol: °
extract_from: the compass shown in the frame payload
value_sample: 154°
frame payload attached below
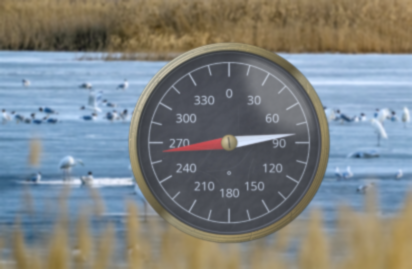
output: 262.5°
